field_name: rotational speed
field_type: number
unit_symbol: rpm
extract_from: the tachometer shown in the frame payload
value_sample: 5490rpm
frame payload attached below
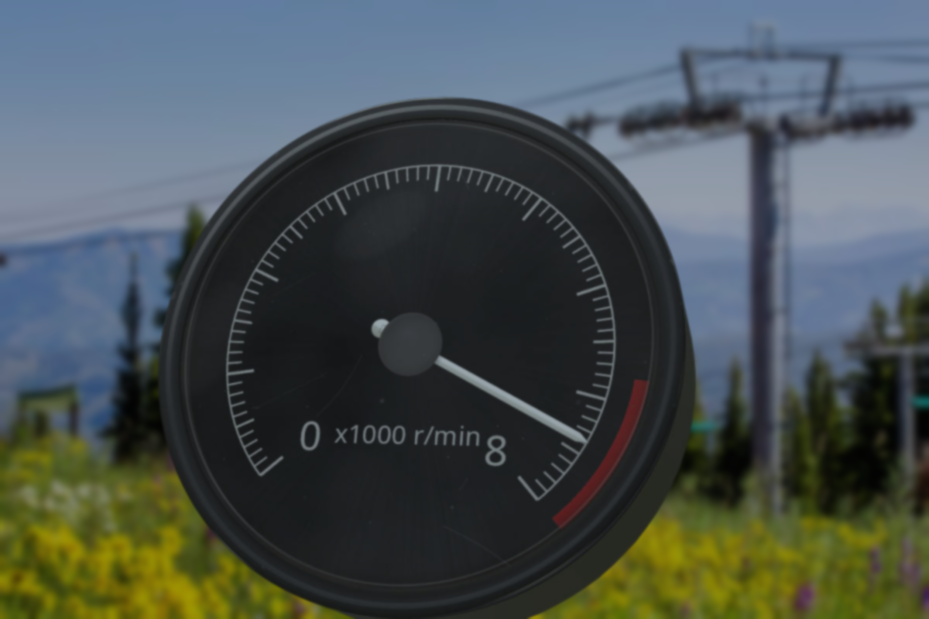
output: 7400rpm
